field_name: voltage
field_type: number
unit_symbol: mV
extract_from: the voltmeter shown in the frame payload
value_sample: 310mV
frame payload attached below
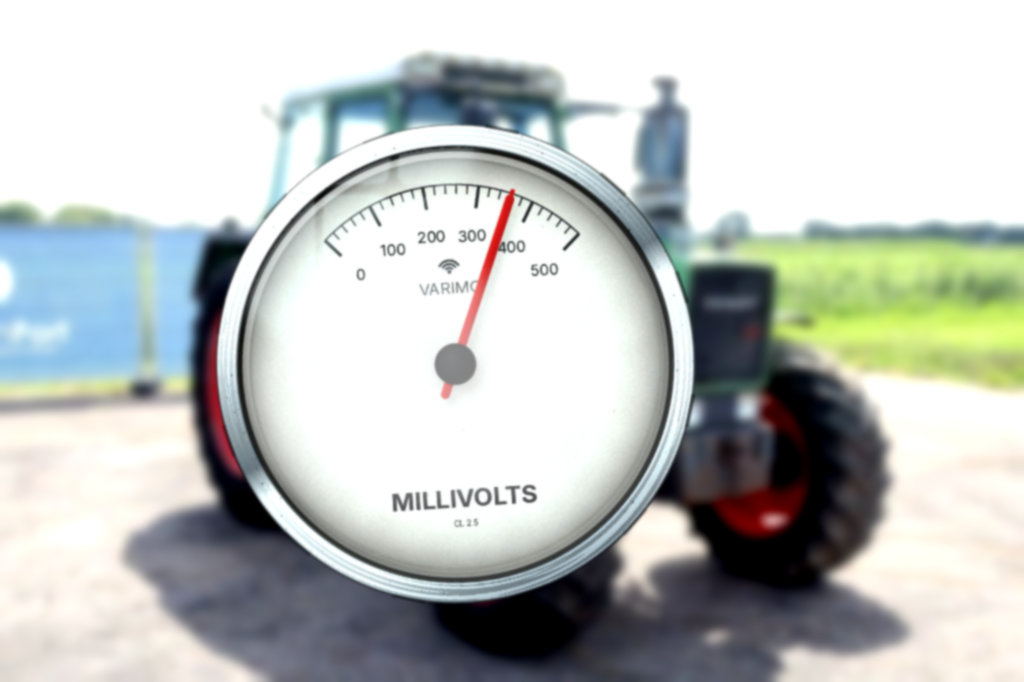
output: 360mV
